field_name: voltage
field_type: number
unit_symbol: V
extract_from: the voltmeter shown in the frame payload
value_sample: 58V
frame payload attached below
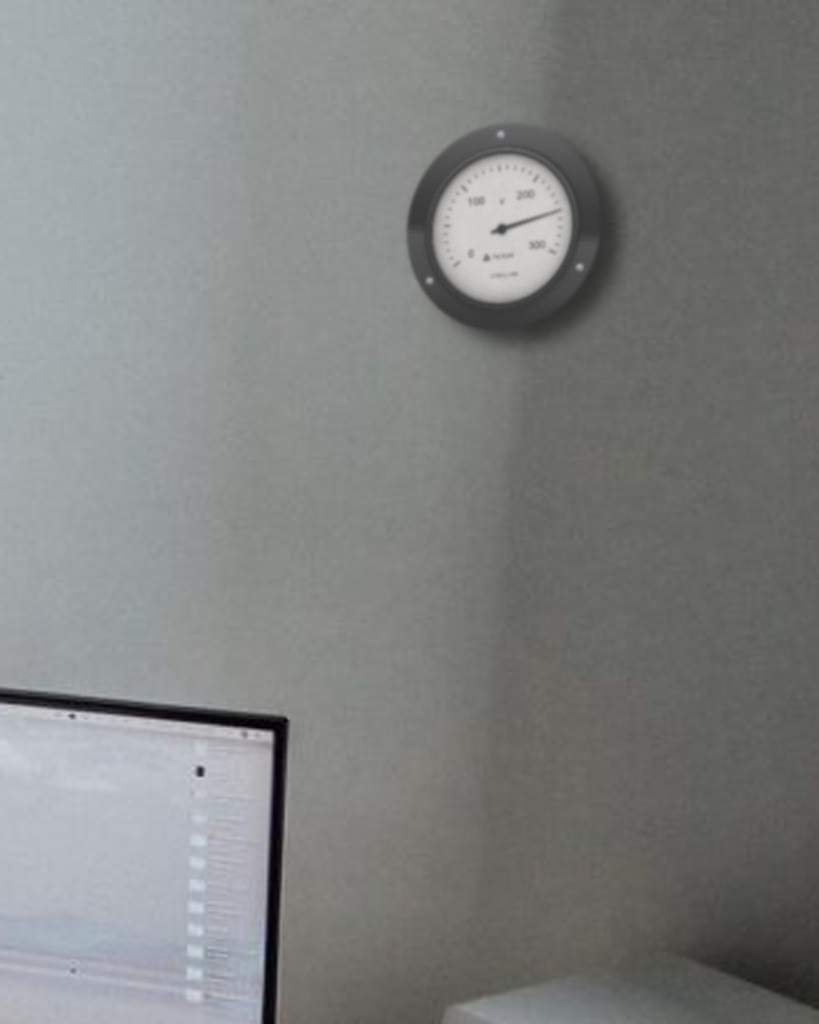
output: 250V
